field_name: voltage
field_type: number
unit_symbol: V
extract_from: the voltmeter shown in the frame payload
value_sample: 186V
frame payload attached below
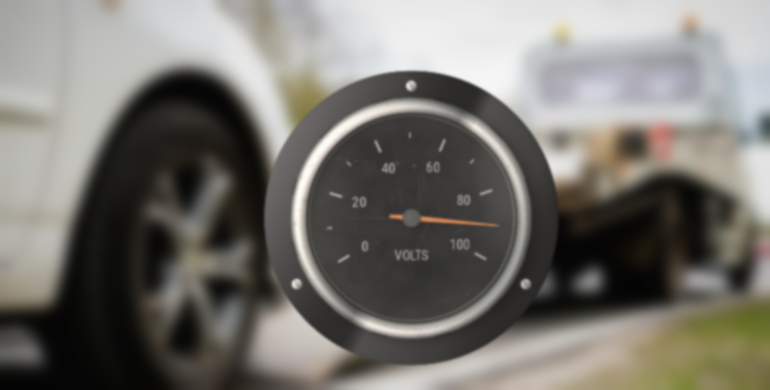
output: 90V
